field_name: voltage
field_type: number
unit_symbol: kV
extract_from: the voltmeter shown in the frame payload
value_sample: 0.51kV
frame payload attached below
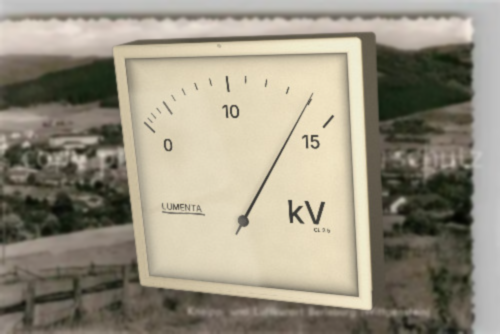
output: 14kV
